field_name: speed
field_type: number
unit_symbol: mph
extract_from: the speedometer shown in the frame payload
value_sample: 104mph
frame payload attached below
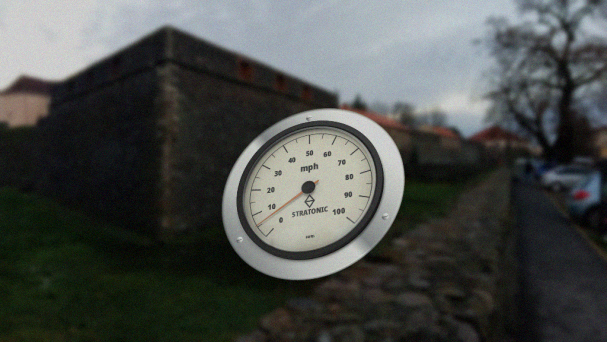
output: 5mph
